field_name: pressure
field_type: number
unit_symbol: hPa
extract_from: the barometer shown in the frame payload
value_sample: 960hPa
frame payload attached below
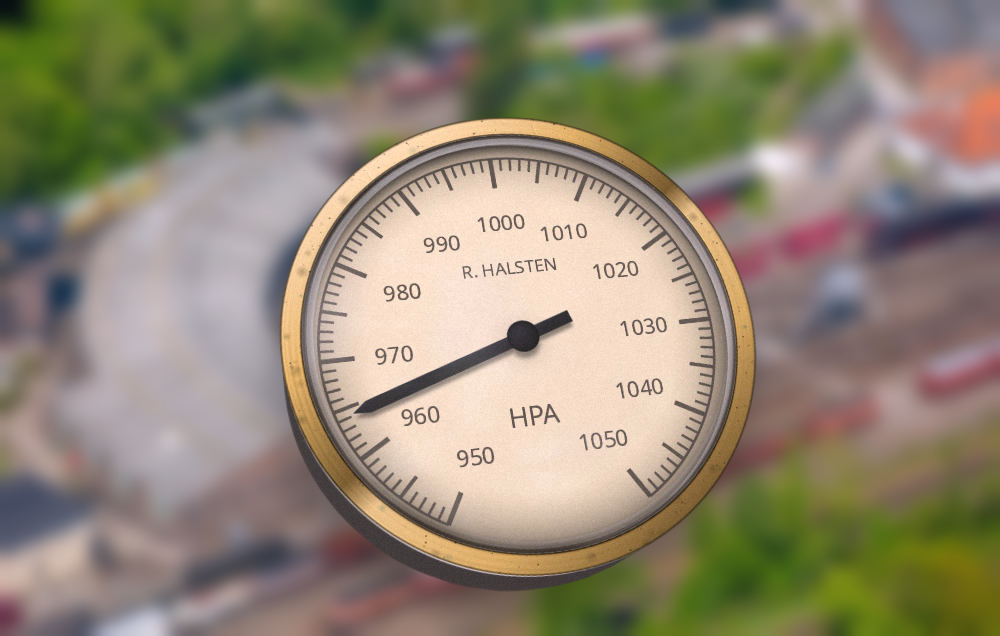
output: 964hPa
